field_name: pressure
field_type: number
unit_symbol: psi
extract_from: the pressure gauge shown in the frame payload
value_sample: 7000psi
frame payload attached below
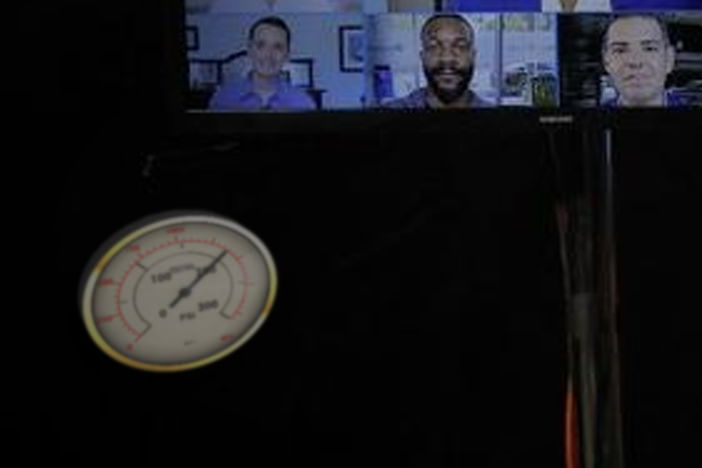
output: 200psi
